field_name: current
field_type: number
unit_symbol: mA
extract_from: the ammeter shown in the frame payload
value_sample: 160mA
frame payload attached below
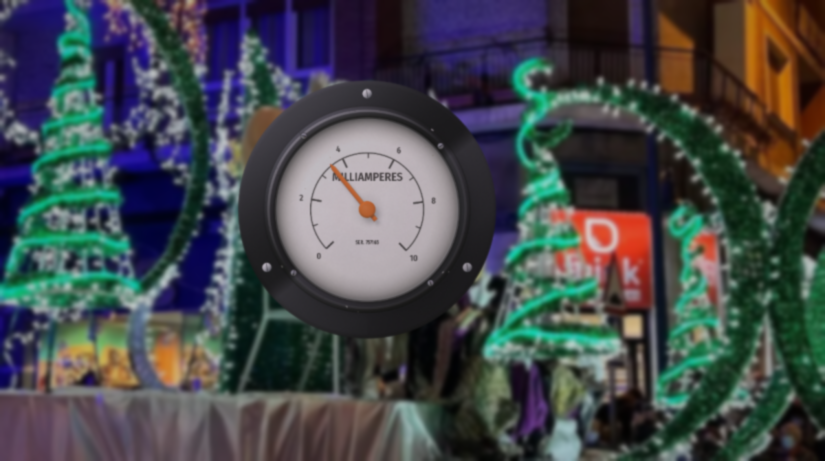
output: 3.5mA
